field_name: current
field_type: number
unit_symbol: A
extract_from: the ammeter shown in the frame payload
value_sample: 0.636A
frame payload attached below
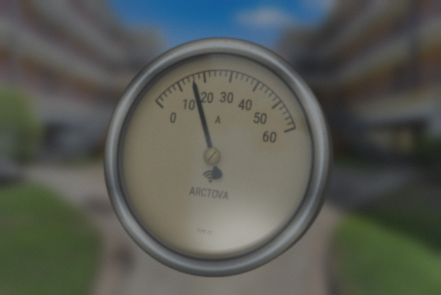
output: 16A
